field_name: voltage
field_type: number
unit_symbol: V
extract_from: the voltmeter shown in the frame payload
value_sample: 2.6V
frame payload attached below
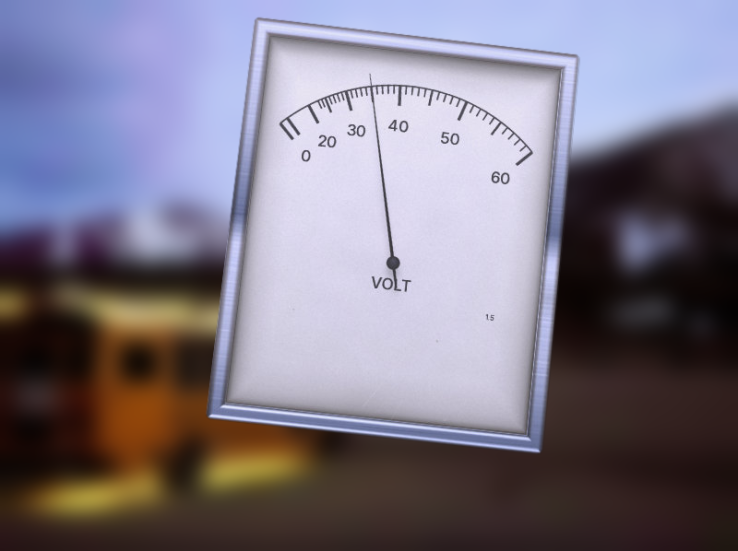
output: 35V
